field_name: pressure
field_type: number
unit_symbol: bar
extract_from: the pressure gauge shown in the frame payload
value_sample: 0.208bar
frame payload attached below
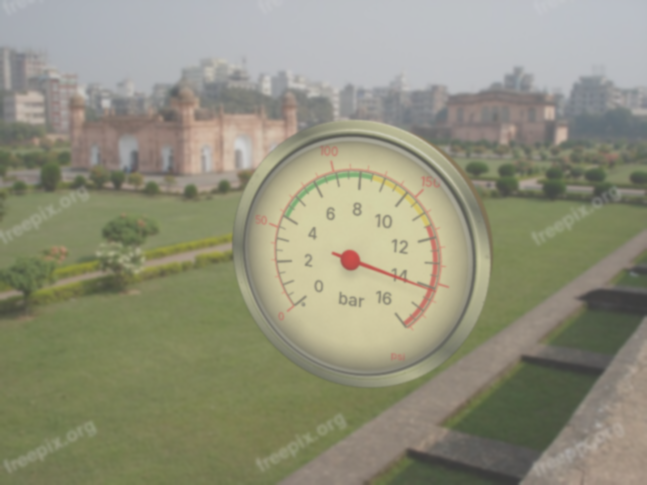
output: 14bar
